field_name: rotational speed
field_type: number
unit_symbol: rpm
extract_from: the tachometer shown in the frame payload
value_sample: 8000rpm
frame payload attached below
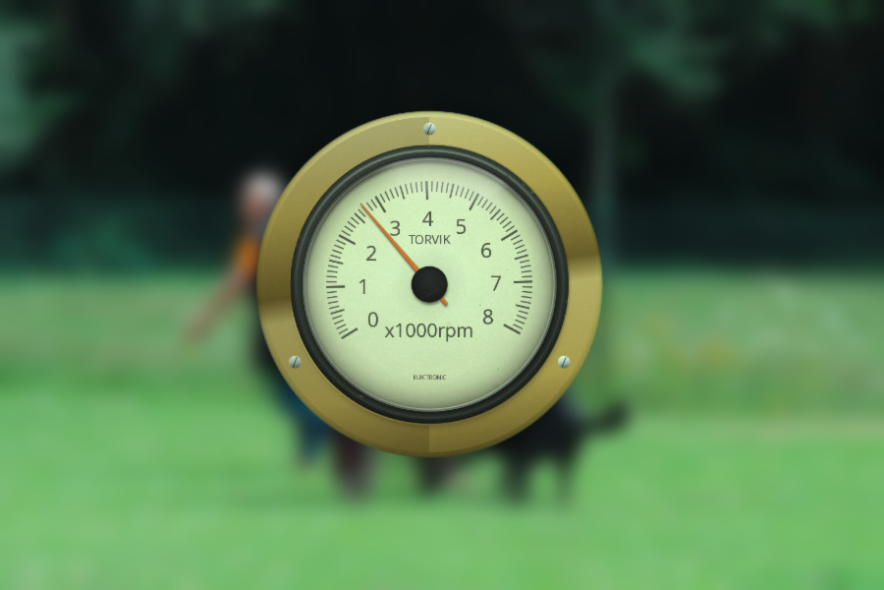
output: 2700rpm
